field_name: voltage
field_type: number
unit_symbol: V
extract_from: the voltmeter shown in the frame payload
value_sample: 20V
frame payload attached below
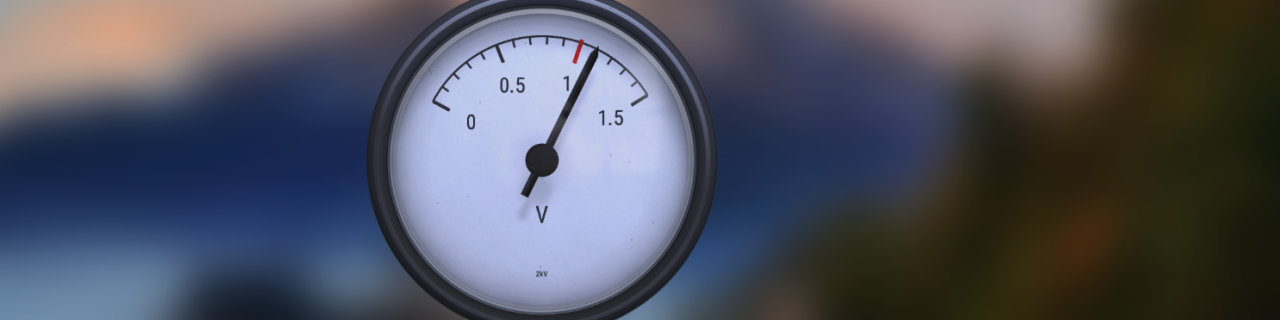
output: 1.1V
